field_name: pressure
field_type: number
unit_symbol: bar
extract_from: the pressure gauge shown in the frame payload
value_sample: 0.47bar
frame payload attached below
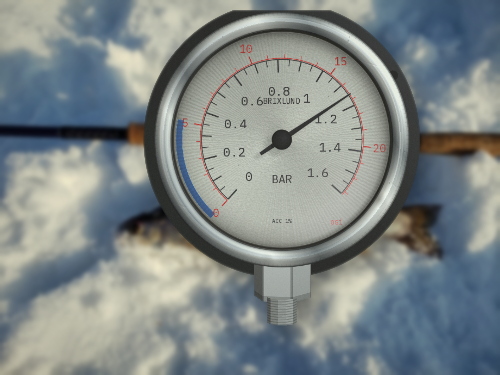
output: 1.15bar
